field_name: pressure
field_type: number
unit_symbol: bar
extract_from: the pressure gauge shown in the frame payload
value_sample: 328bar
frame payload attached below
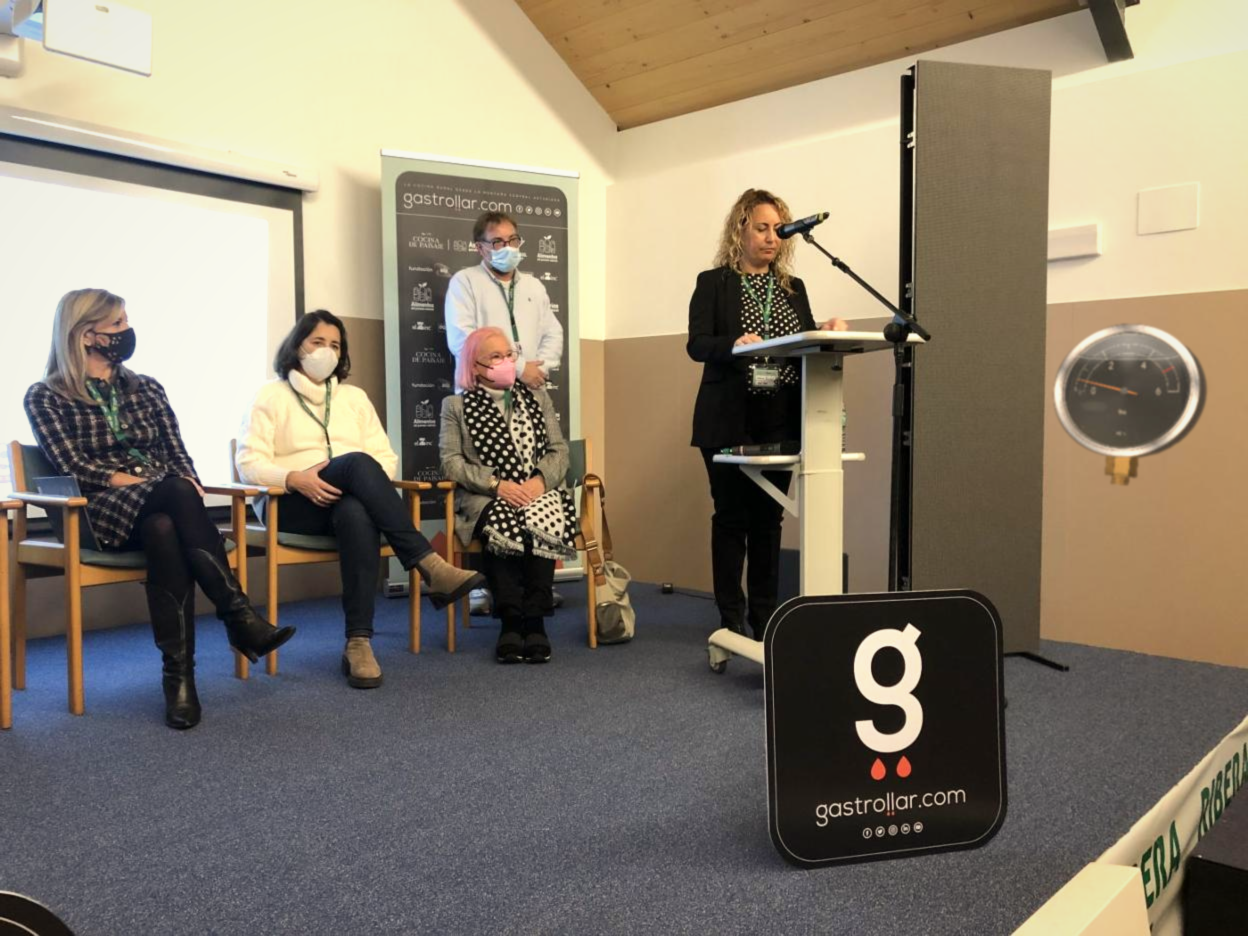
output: 0.5bar
